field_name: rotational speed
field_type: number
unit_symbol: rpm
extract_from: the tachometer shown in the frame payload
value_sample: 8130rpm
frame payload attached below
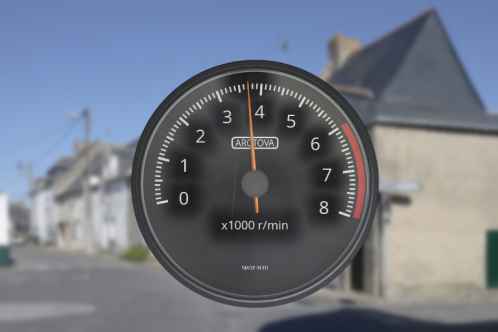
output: 3700rpm
